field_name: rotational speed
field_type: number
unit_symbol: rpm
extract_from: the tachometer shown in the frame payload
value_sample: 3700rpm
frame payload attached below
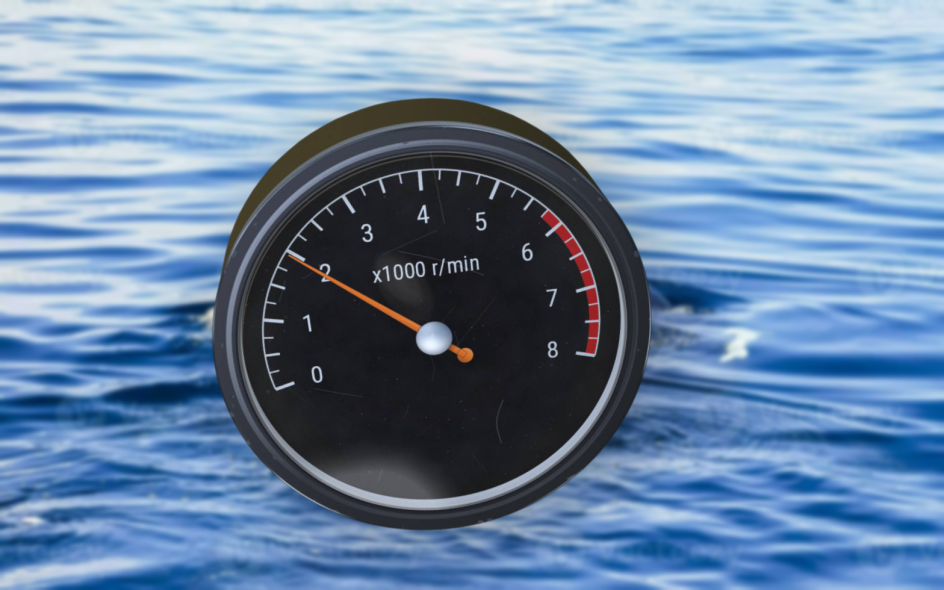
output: 2000rpm
